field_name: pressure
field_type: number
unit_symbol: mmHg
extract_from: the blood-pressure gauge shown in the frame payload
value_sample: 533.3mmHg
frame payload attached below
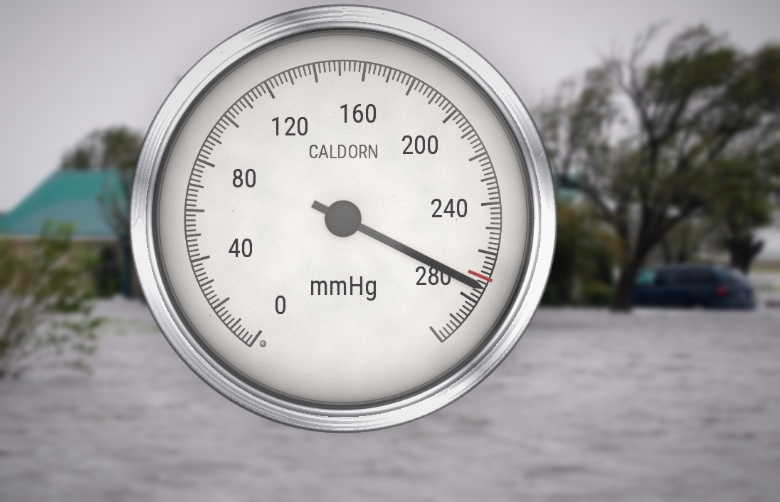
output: 274mmHg
